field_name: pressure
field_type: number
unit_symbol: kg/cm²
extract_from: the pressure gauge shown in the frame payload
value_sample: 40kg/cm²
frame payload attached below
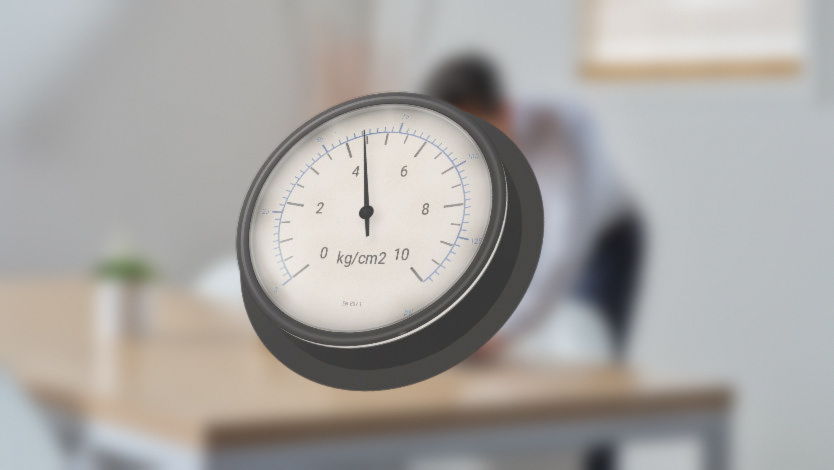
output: 4.5kg/cm²
